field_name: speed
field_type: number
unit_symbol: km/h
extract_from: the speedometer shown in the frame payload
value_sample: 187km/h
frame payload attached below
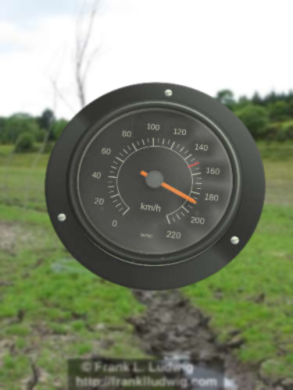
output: 190km/h
